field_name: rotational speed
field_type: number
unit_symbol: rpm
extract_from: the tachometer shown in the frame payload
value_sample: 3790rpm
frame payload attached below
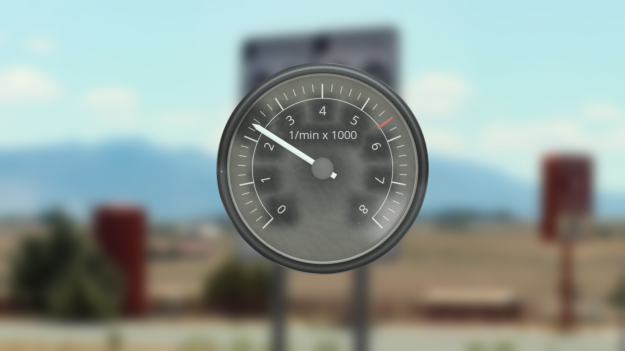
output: 2300rpm
